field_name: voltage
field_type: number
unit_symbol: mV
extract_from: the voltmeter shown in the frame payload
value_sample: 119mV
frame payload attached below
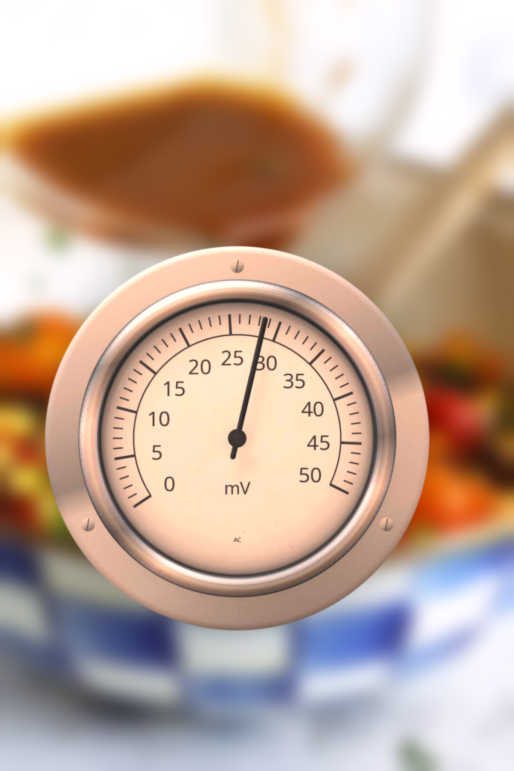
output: 28.5mV
